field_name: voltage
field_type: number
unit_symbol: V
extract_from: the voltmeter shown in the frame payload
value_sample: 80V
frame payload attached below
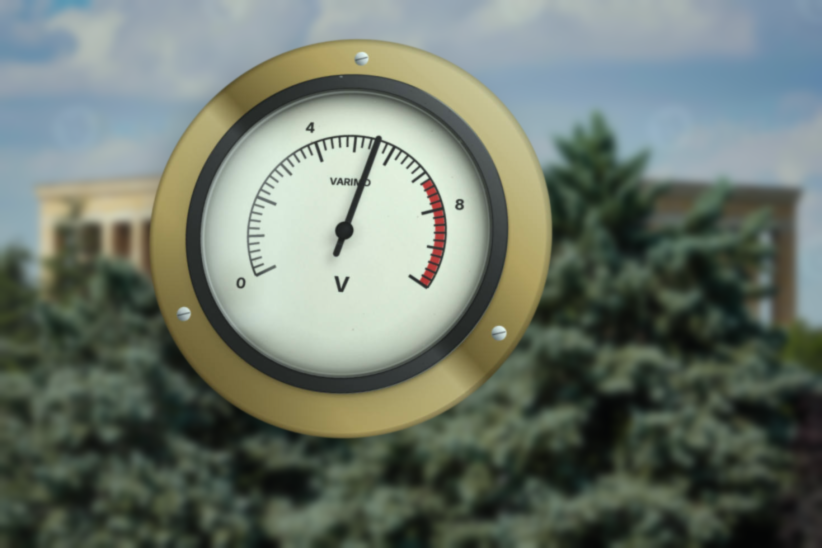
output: 5.6V
